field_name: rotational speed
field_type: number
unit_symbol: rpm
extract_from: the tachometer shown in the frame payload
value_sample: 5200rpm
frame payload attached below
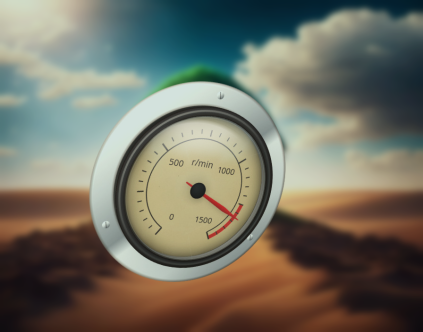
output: 1325rpm
